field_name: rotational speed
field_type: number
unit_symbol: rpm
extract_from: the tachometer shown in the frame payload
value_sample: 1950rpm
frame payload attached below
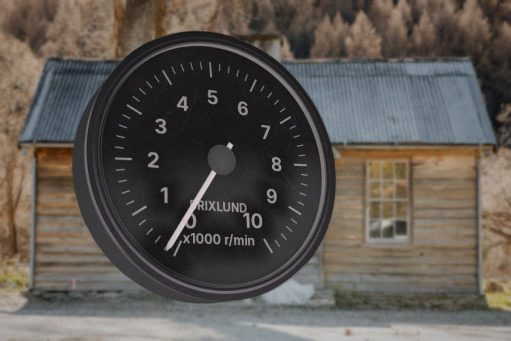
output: 200rpm
